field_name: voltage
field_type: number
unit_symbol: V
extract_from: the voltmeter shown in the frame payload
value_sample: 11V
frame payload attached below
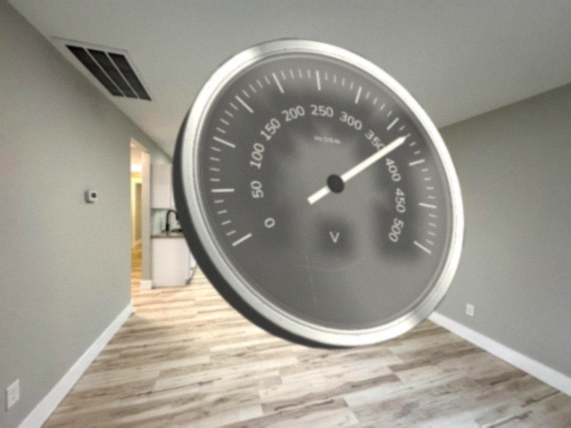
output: 370V
